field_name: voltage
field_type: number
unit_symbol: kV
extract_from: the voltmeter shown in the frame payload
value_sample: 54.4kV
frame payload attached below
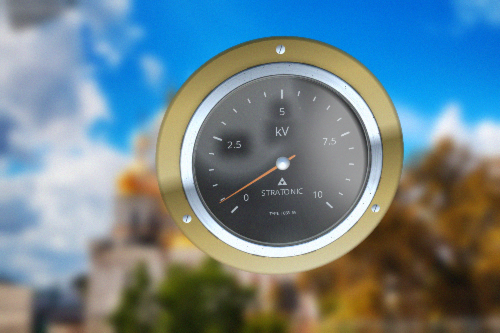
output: 0.5kV
